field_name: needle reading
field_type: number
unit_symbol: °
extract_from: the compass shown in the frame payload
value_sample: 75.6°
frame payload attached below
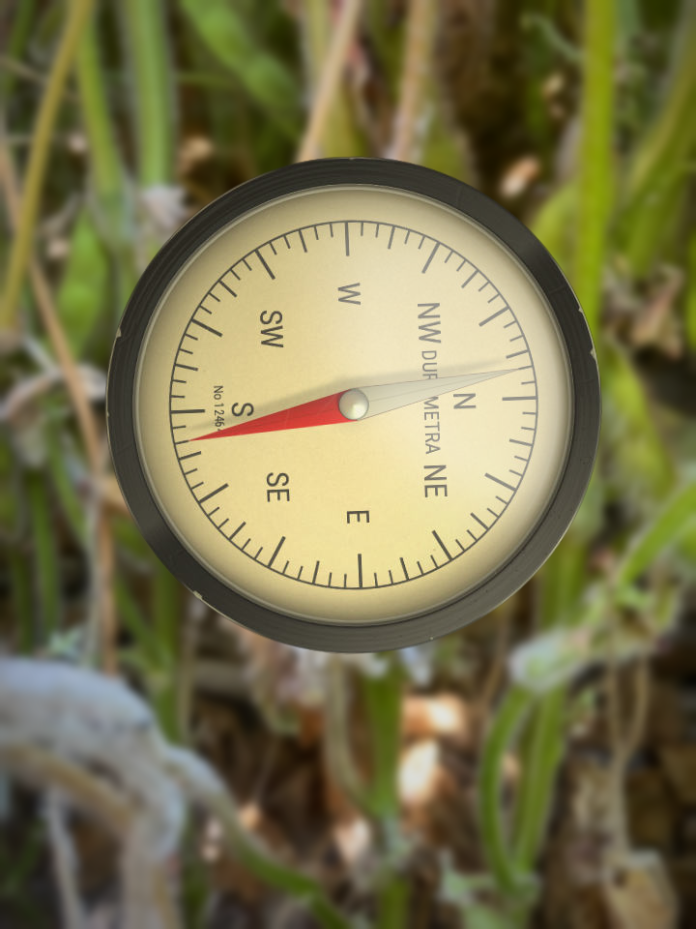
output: 170°
